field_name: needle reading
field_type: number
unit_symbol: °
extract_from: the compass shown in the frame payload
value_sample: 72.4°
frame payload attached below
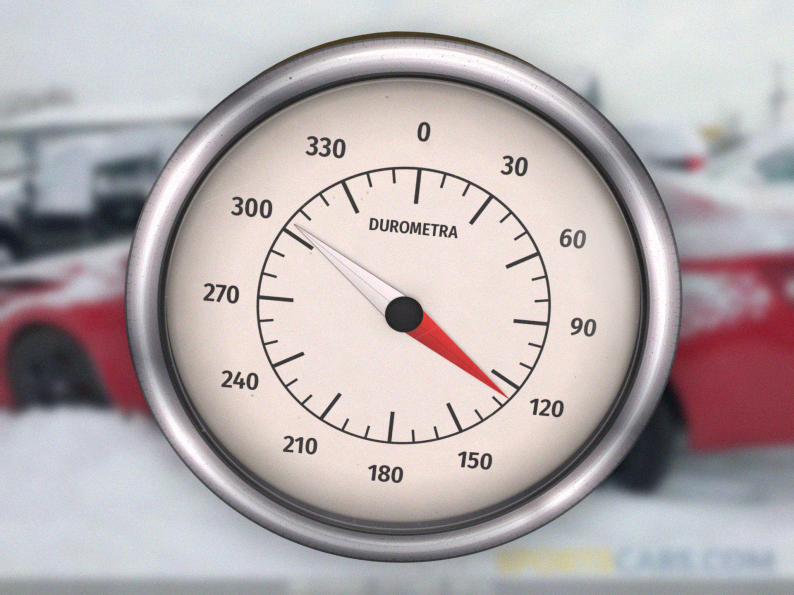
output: 125°
